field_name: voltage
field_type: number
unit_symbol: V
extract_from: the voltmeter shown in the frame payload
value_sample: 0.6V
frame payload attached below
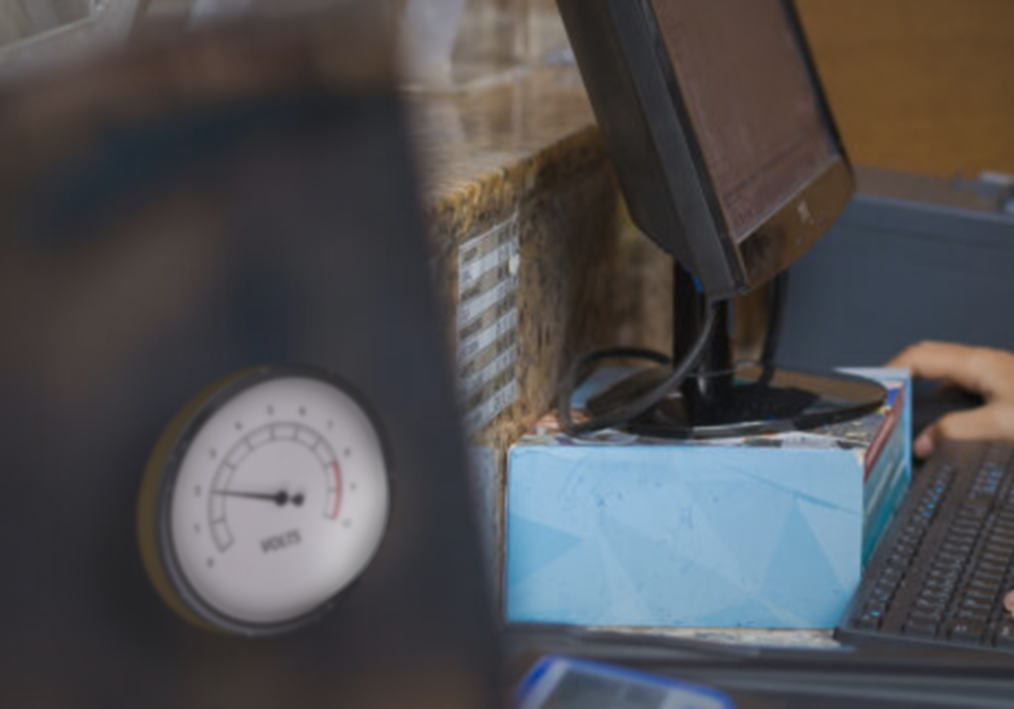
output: 2V
